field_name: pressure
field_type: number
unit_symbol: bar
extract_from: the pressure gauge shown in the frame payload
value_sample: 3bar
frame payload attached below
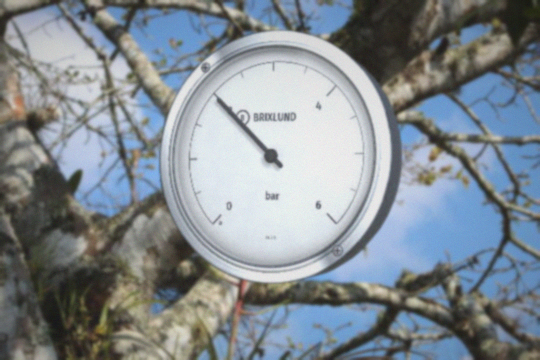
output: 2bar
